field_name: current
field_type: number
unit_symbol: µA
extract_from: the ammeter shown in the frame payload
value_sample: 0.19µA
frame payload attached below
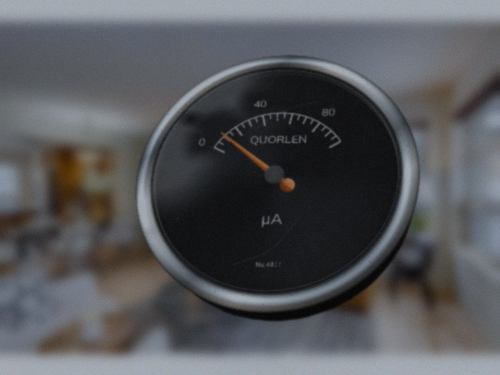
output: 10µA
